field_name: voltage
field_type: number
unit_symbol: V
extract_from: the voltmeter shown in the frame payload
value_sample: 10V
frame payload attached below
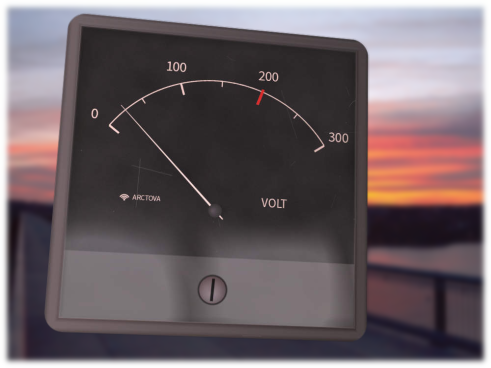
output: 25V
